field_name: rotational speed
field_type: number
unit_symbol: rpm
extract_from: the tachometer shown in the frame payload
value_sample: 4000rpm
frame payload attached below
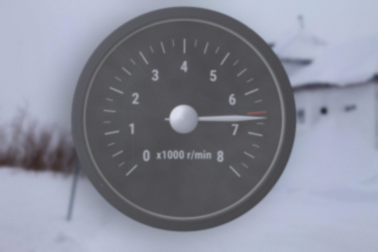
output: 6625rpm
